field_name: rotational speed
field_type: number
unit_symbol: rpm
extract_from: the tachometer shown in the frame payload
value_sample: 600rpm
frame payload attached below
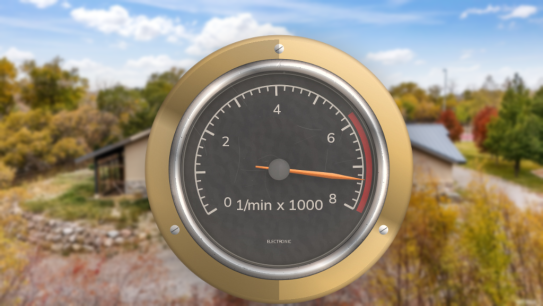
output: 7300rpm
